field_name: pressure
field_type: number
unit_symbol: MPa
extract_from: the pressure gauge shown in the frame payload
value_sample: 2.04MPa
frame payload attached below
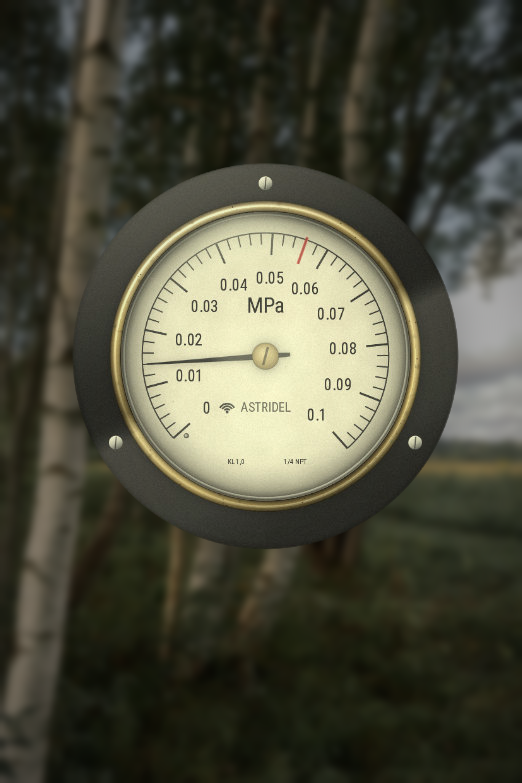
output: 0.014MPa
